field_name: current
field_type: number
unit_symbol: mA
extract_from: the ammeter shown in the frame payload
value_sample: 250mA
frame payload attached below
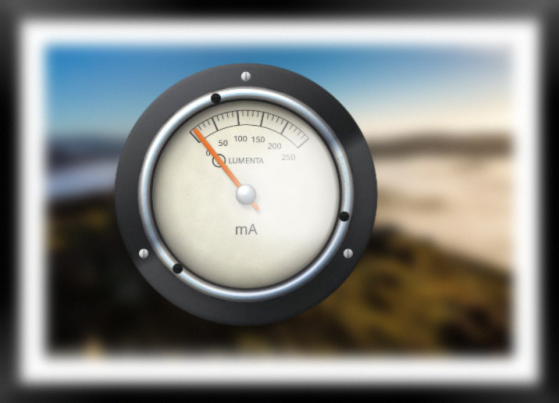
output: 10mA
